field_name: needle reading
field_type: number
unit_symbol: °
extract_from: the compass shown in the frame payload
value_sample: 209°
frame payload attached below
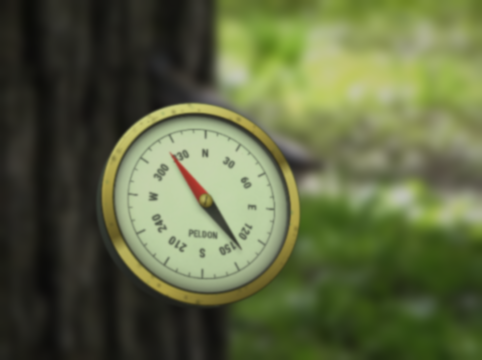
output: 320°
